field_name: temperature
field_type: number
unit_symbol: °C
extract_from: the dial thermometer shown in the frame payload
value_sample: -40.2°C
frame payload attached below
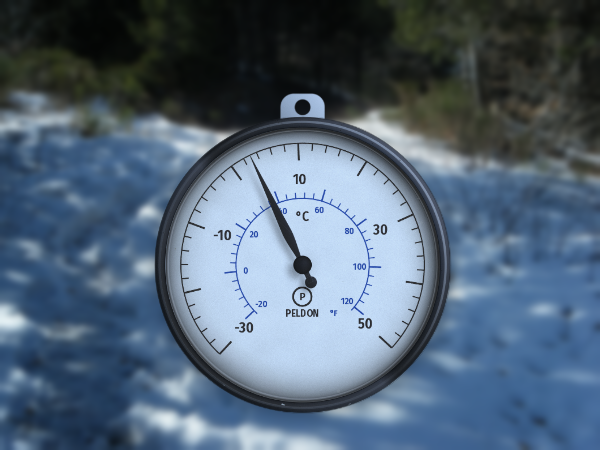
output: 3°C
